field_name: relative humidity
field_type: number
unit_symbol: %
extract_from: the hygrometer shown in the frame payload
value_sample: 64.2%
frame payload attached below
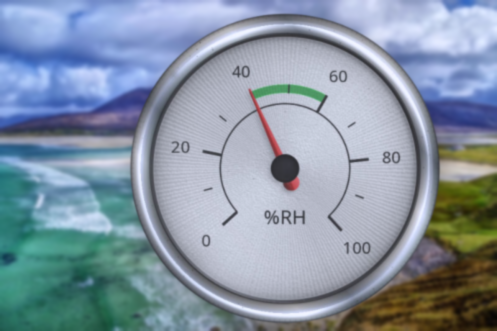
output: 40%
